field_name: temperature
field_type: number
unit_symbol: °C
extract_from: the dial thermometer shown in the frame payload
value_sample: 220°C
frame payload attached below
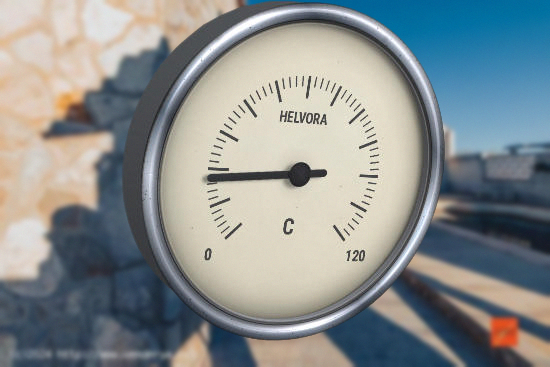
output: 18°C
